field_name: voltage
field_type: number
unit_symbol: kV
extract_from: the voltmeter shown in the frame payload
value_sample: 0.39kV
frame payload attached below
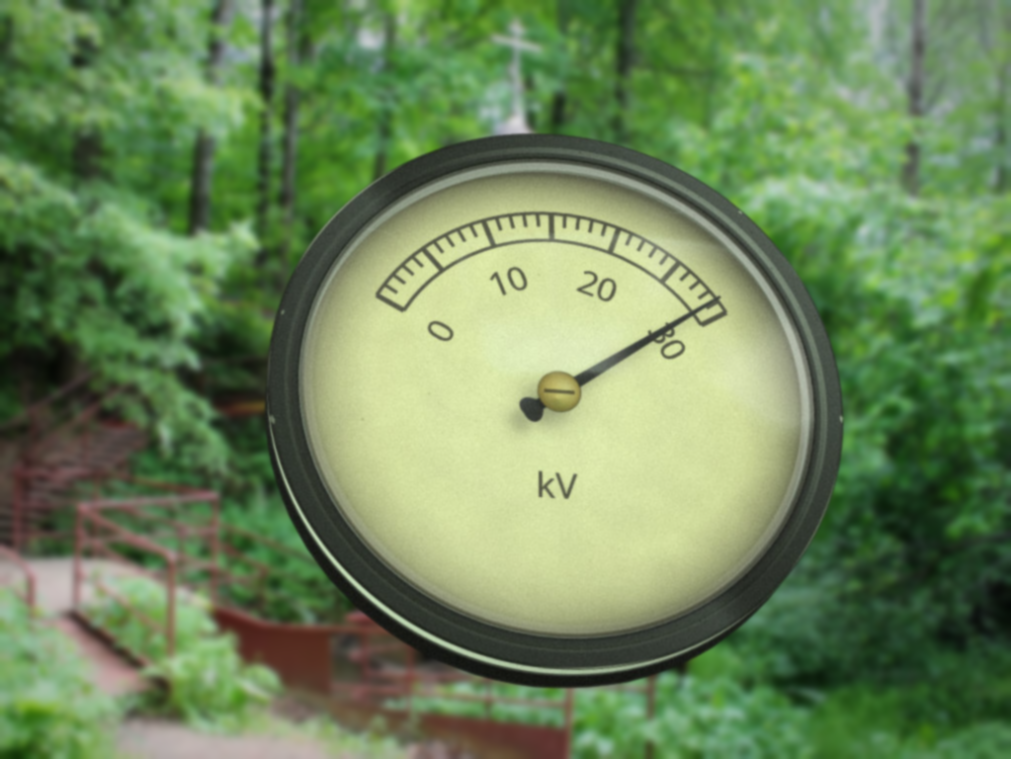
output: 29kV
